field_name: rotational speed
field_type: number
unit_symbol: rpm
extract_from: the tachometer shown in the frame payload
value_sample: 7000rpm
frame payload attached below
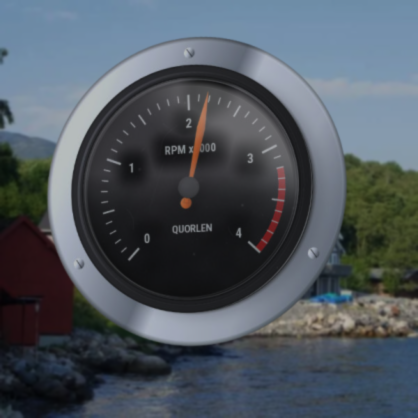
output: 2200rpm
